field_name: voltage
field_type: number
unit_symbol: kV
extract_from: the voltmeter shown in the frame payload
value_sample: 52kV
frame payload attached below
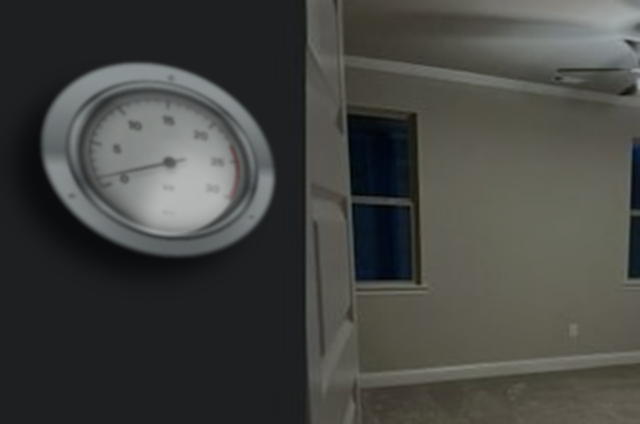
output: 1kV
